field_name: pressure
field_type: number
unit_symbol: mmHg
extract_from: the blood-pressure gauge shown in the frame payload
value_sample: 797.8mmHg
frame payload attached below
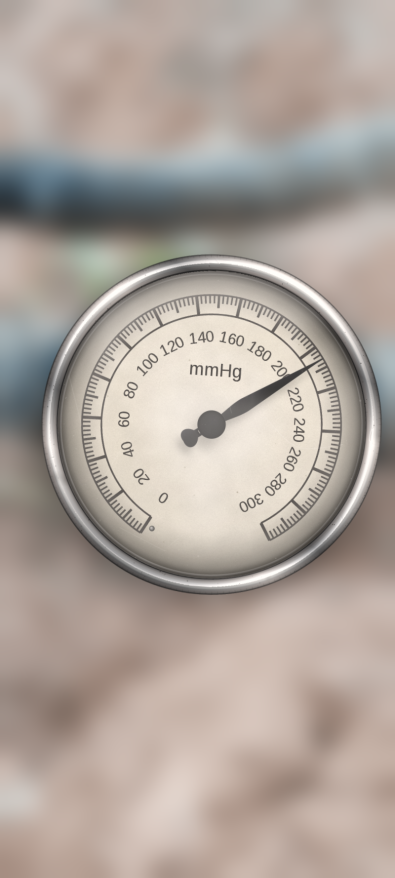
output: 206mmHg
